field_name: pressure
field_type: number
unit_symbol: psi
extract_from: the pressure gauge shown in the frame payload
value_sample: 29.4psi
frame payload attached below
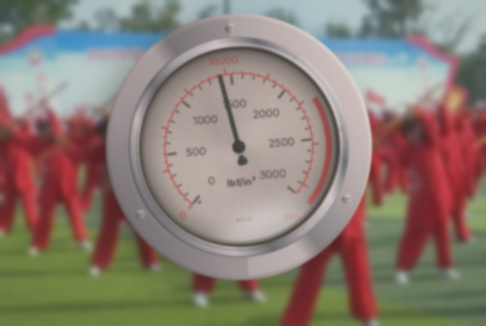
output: 1400psi
